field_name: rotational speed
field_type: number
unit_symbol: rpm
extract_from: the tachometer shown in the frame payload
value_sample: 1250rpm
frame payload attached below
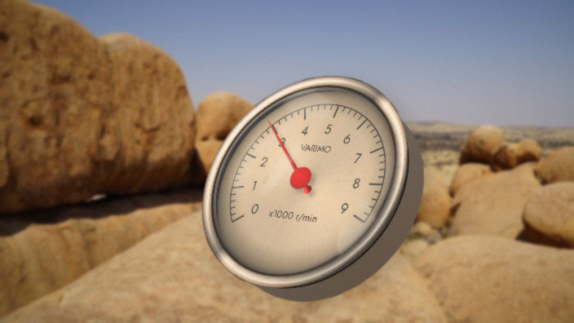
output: 3000rpm
